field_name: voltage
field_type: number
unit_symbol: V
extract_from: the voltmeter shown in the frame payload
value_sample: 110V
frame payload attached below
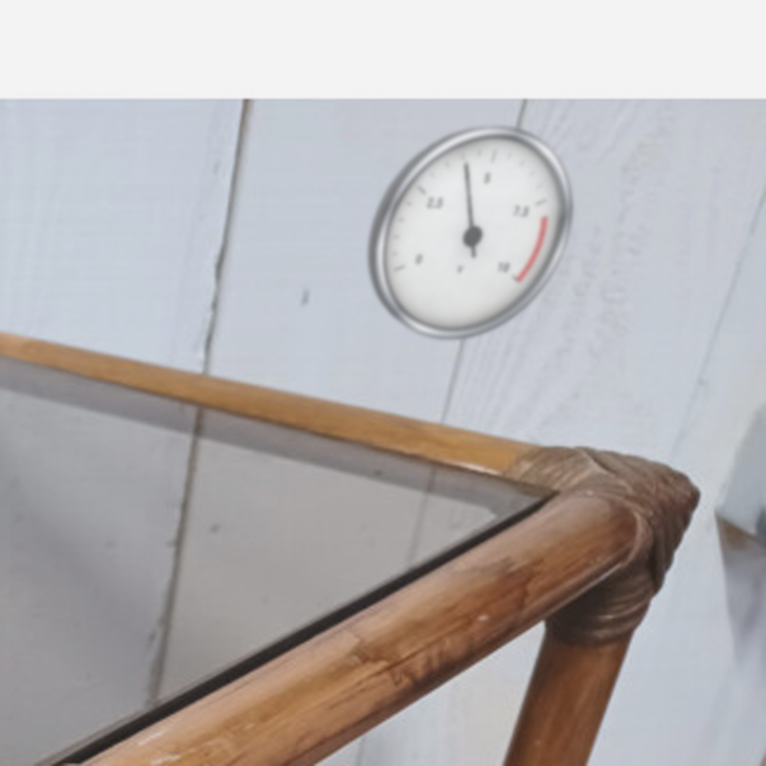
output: 4V
